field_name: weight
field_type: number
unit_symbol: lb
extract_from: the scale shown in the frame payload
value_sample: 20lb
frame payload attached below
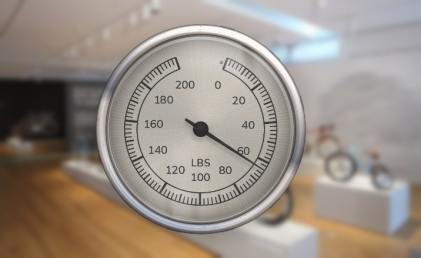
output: 64lb
